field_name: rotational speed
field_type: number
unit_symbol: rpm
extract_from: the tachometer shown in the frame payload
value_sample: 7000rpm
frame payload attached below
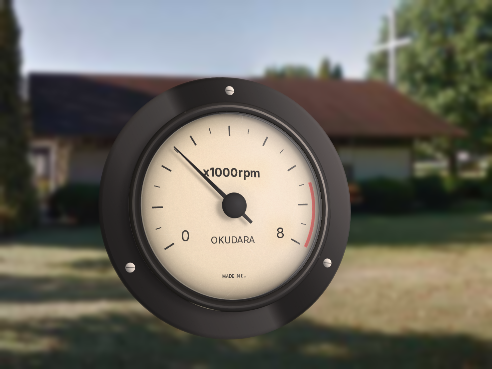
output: 2500rpm
